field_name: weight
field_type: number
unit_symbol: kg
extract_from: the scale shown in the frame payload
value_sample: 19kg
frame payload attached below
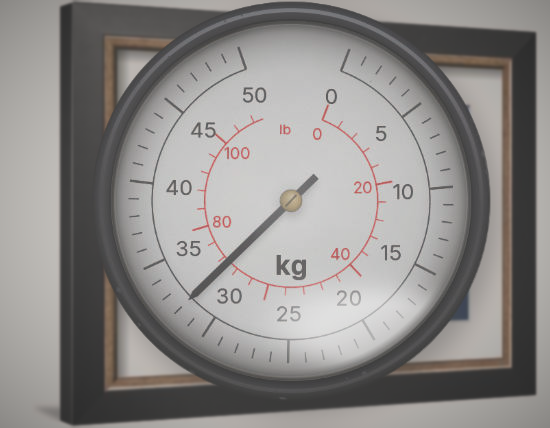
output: 32kg
